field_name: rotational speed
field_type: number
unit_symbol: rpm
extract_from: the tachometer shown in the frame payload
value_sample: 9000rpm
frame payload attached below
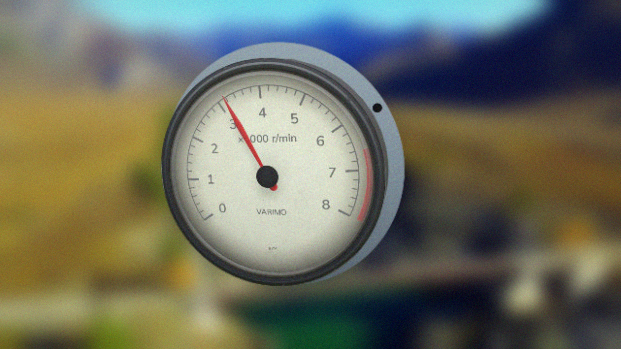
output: 3200rpm
